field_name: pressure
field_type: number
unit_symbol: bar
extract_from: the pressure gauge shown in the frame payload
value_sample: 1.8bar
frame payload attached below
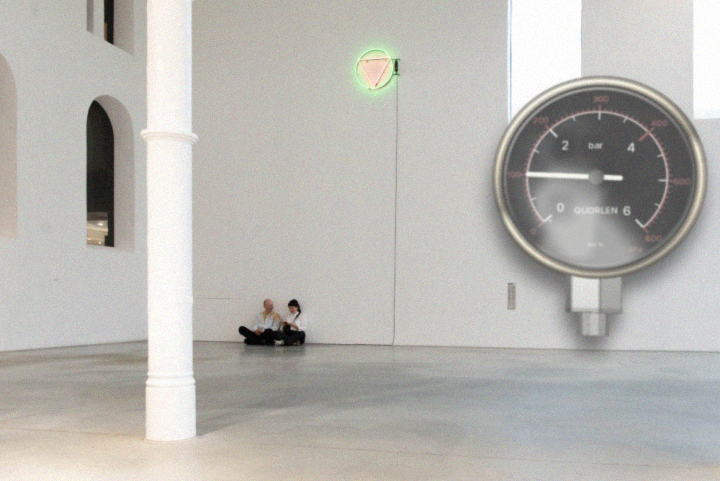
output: 1bar
